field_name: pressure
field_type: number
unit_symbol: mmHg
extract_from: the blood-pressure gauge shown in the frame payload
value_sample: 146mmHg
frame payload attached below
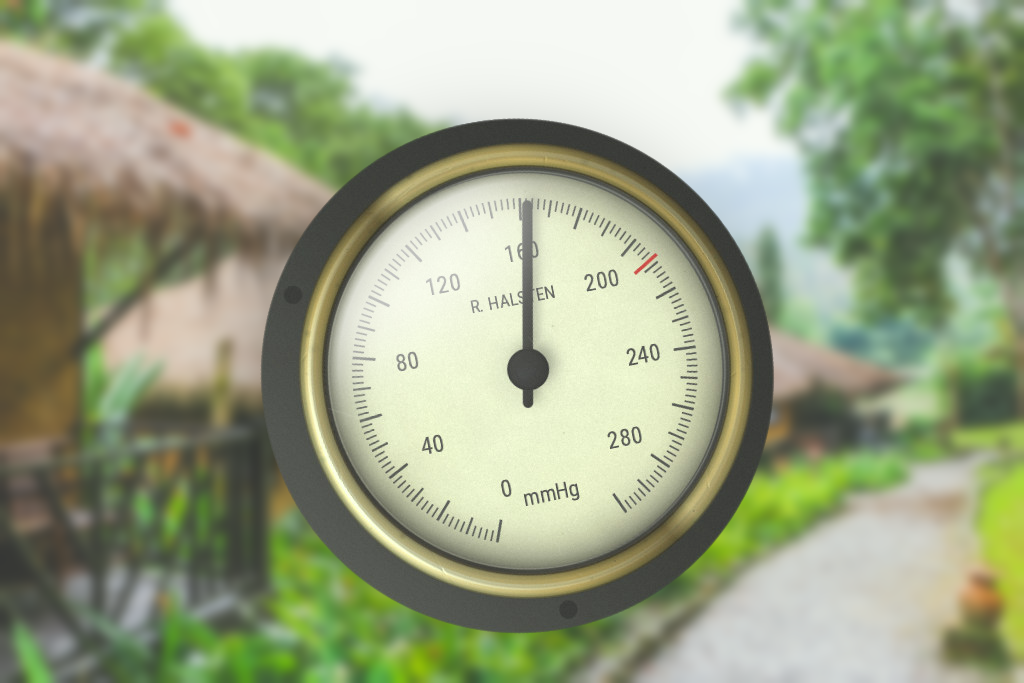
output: 162mmHg
